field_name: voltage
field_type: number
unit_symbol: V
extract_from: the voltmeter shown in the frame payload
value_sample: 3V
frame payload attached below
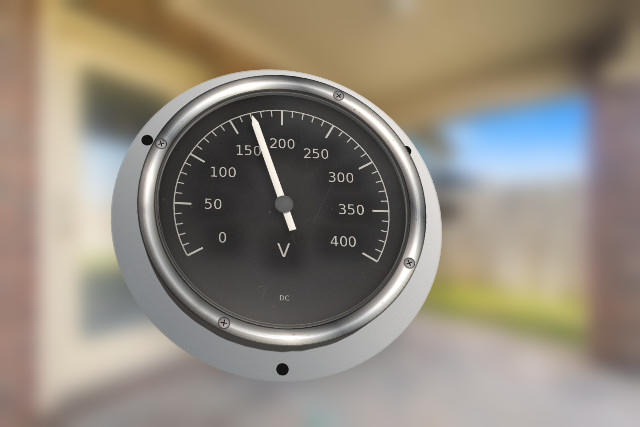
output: 170V
